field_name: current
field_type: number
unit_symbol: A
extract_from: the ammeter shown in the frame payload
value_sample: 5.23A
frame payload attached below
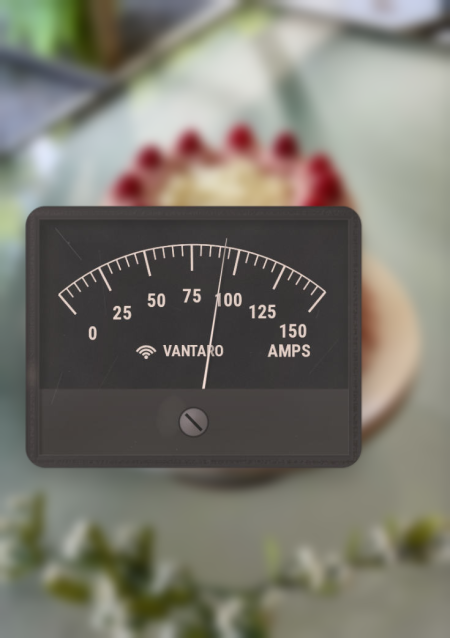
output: 92.5A
